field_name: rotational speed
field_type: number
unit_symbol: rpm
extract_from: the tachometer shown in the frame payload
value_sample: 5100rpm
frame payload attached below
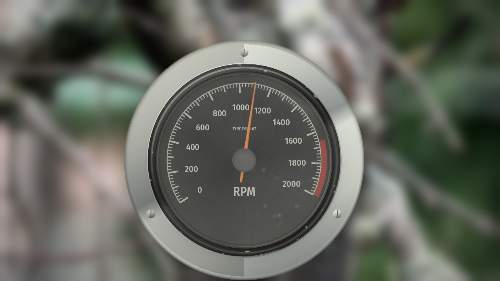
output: 1100rpm
